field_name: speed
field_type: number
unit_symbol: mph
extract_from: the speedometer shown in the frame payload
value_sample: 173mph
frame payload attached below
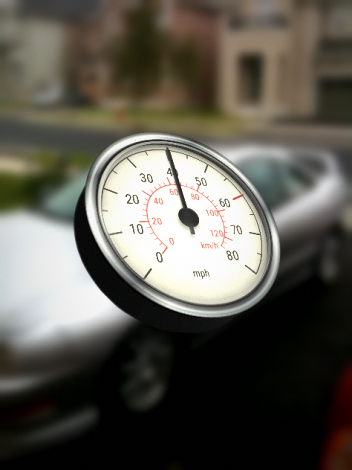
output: 40mph
